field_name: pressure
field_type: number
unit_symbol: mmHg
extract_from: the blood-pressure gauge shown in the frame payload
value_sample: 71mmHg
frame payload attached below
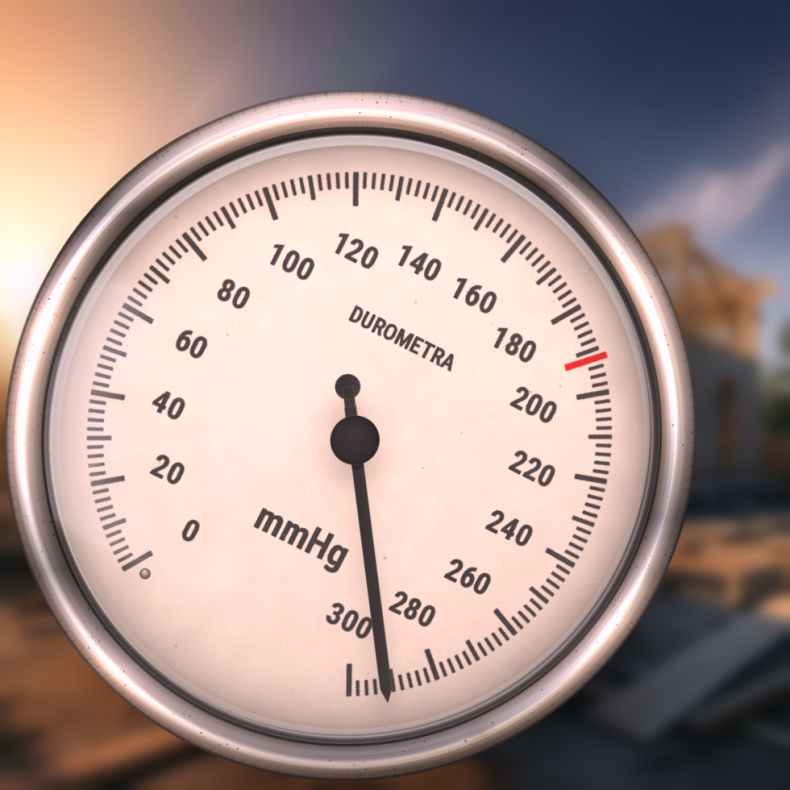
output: 292mmHg
